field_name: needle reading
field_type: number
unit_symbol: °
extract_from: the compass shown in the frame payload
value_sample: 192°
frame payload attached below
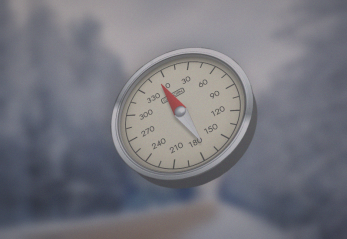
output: 352.5°
